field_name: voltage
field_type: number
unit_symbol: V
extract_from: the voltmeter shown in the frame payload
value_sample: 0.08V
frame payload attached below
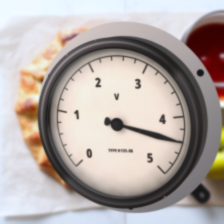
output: 4.4V
